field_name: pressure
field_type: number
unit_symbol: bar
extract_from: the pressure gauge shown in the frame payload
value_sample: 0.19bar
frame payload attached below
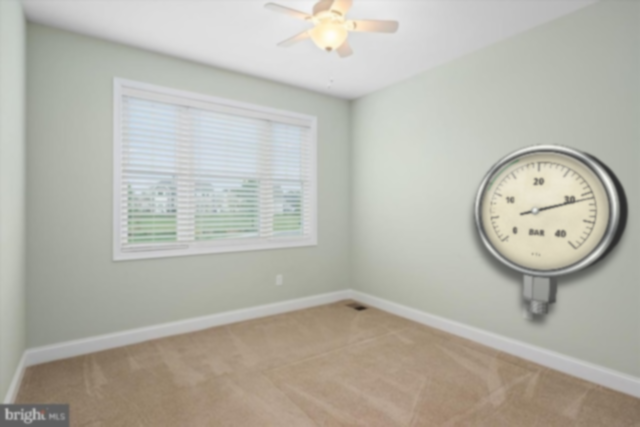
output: 31bar
